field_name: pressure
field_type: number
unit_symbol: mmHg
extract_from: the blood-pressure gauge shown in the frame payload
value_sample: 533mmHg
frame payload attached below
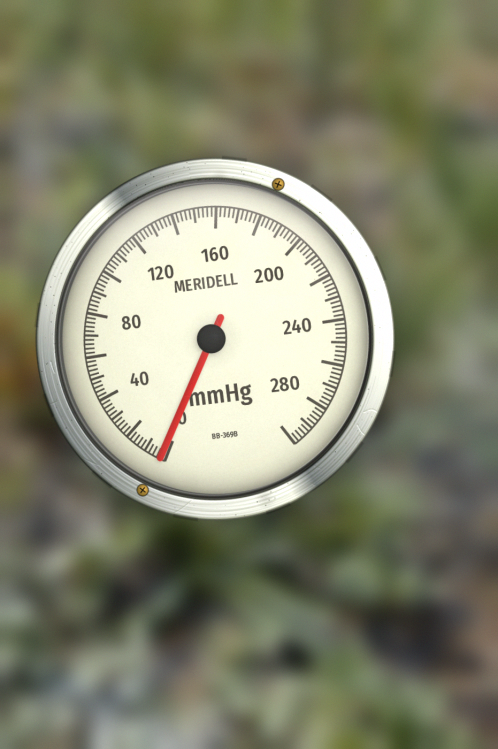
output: 2mmHg
